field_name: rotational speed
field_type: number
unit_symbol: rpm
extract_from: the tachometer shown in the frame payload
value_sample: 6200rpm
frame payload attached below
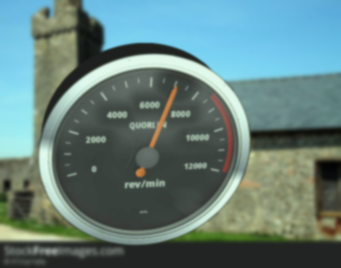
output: 7000rpm
